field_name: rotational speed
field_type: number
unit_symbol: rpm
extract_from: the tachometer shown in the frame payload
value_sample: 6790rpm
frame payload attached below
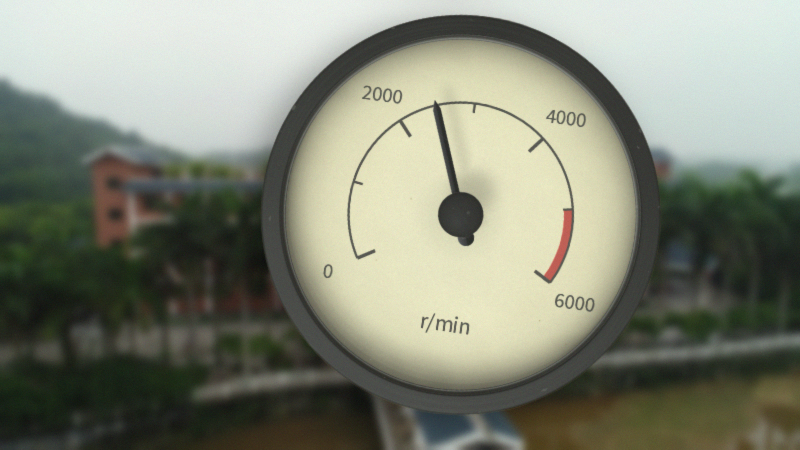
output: 2500rpm
